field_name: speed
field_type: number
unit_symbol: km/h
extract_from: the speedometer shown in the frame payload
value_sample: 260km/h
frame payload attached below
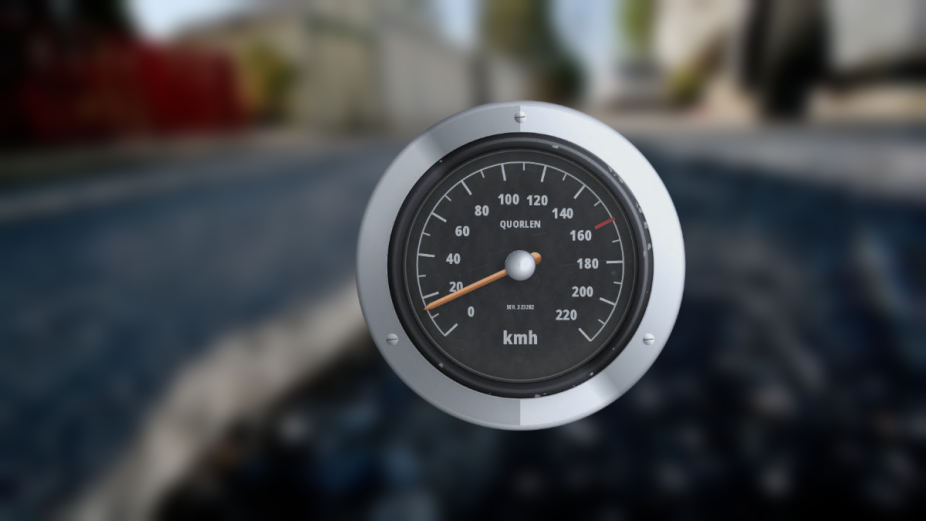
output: 15km/h
